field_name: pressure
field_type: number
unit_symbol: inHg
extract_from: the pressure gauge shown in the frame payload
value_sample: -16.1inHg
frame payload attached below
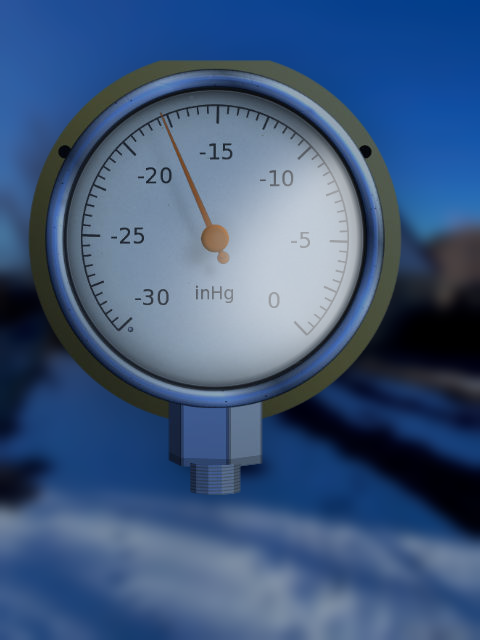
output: -17.75inHg
